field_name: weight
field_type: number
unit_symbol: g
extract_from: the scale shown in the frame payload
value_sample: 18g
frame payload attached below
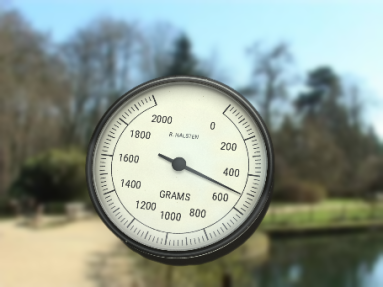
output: 520g
